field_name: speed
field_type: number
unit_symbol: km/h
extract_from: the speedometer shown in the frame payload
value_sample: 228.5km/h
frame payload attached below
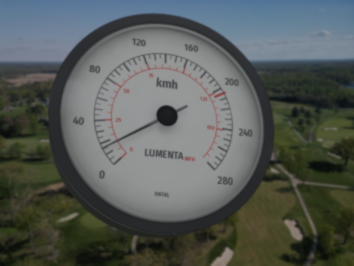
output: 15km/h
